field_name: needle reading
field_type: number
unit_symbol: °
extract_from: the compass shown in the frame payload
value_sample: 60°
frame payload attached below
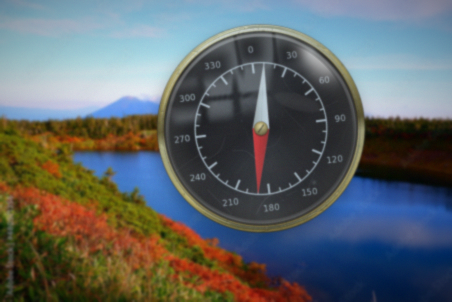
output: 190°
